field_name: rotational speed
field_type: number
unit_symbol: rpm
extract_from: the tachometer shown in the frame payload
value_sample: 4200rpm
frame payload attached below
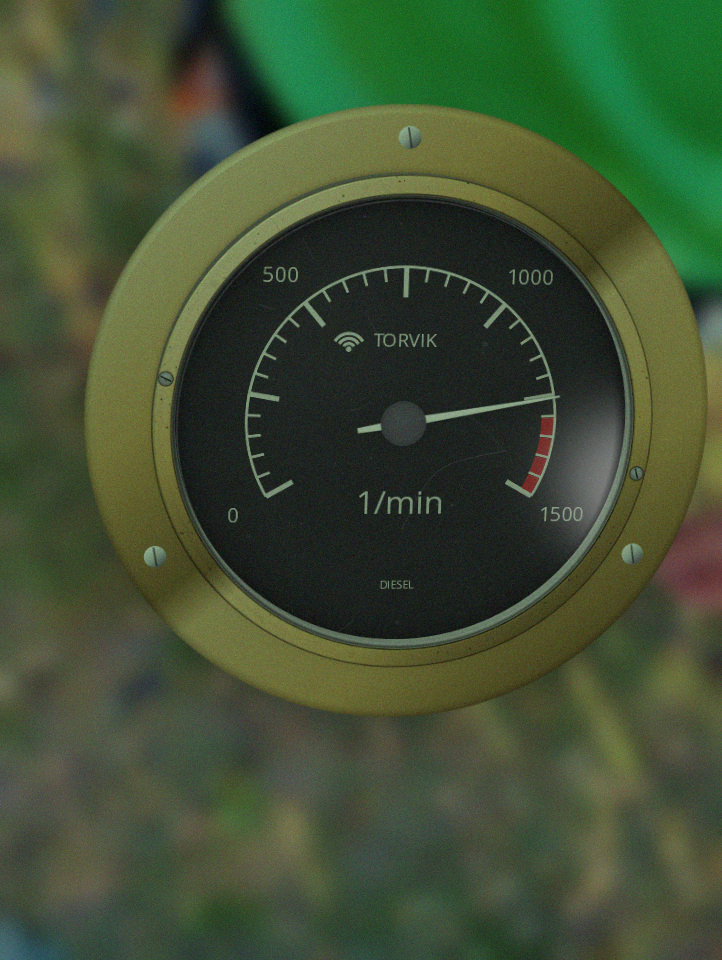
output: 1250rpm
